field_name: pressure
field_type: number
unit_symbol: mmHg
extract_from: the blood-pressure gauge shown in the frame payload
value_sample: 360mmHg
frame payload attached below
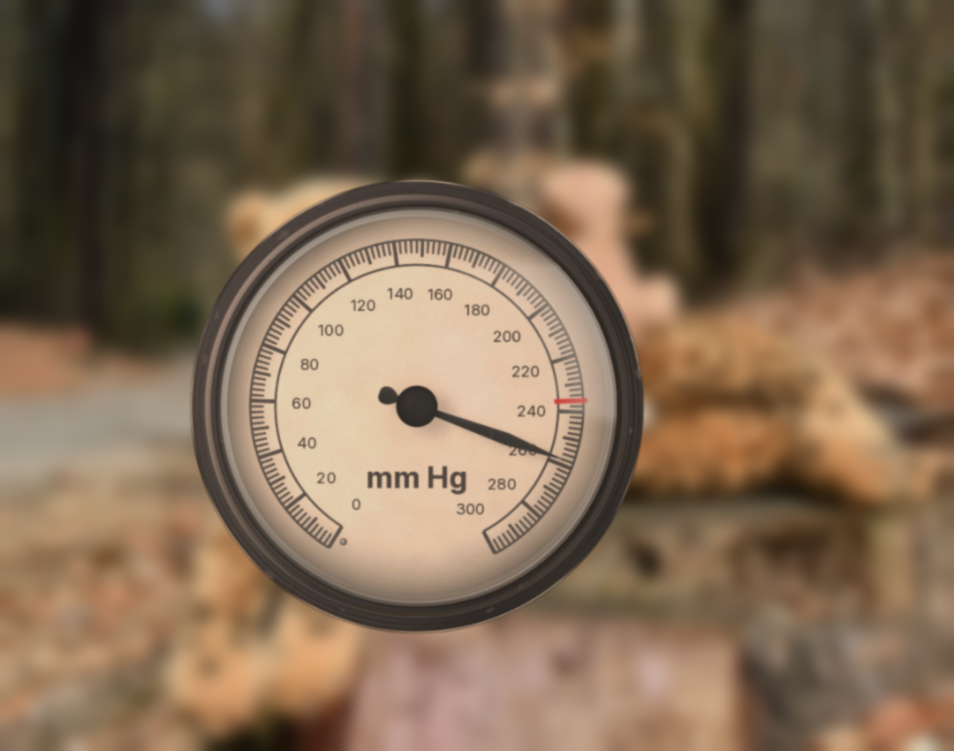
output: 258mmHg
